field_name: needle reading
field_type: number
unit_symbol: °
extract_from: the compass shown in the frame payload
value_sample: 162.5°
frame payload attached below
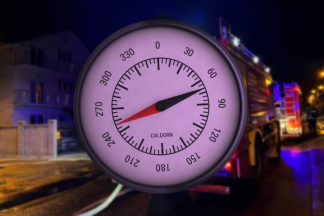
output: 250°
